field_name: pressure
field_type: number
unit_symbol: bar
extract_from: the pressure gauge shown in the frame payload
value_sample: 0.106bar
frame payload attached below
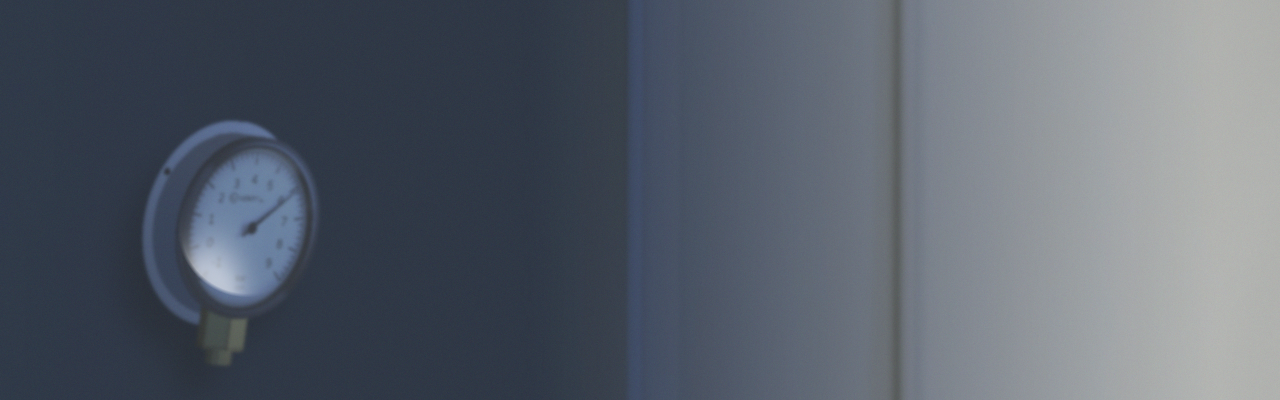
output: 6bar
